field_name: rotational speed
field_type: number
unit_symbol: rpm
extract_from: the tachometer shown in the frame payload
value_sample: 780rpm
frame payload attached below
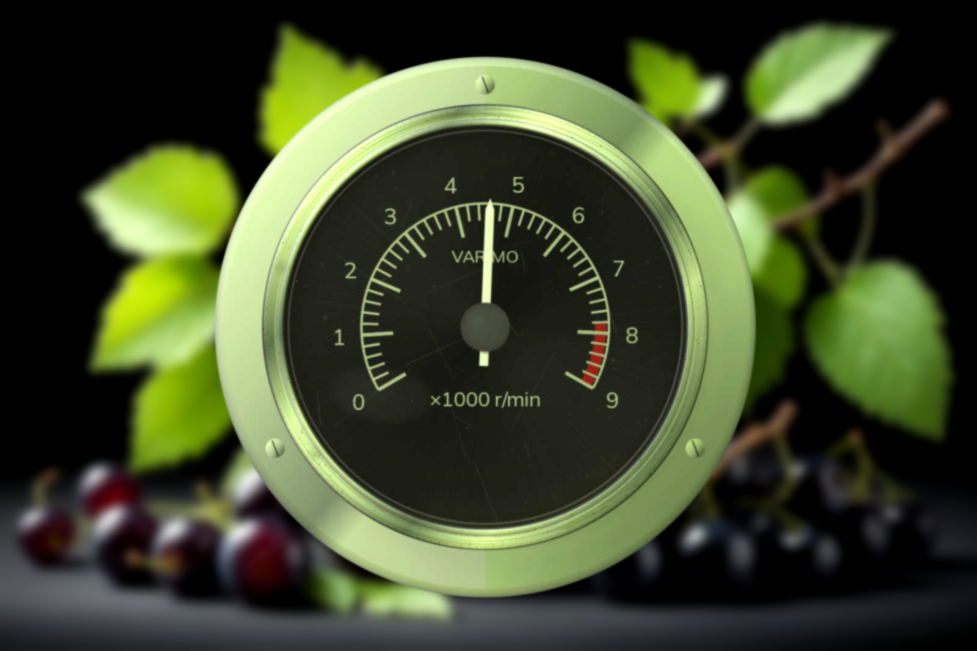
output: 4600rpm
